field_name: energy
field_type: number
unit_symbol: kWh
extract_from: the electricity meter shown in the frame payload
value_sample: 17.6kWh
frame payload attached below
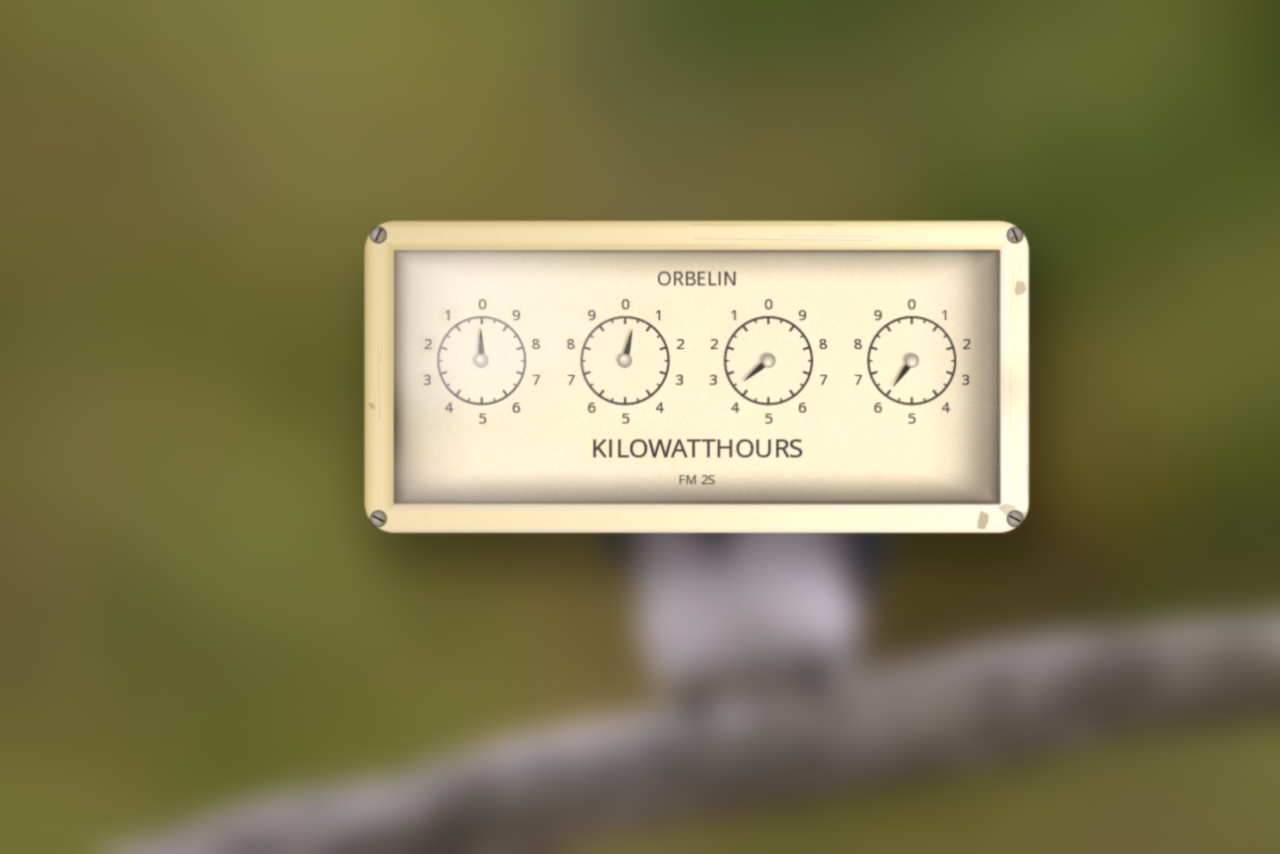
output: 36kWh
